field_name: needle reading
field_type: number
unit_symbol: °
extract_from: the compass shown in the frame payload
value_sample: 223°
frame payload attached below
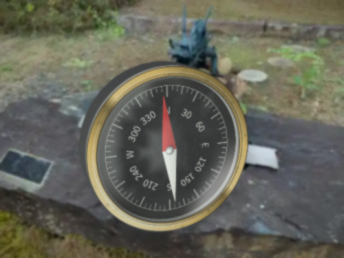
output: 355°
